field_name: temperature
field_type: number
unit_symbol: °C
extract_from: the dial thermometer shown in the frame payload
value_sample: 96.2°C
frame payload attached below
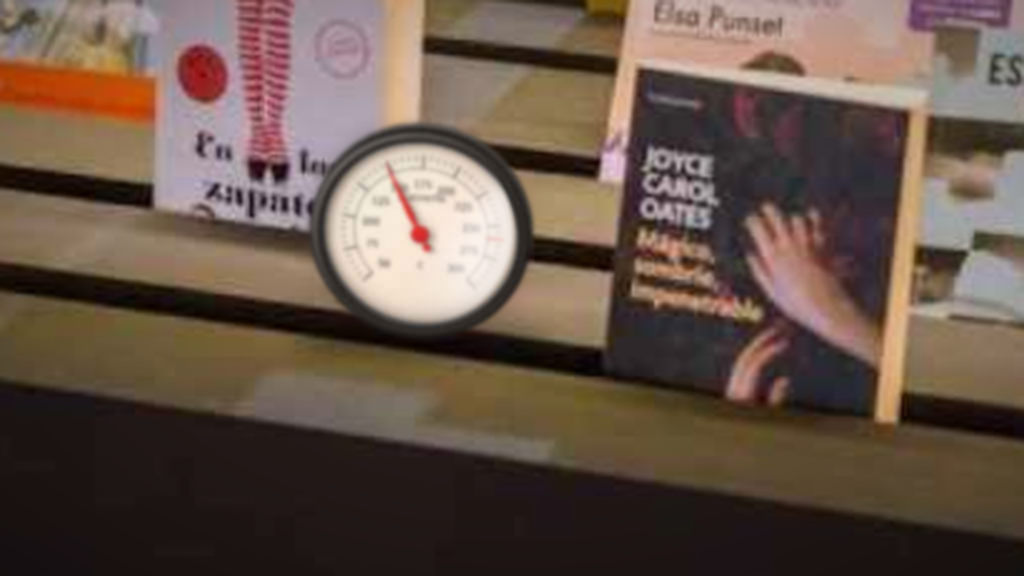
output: 150°C
